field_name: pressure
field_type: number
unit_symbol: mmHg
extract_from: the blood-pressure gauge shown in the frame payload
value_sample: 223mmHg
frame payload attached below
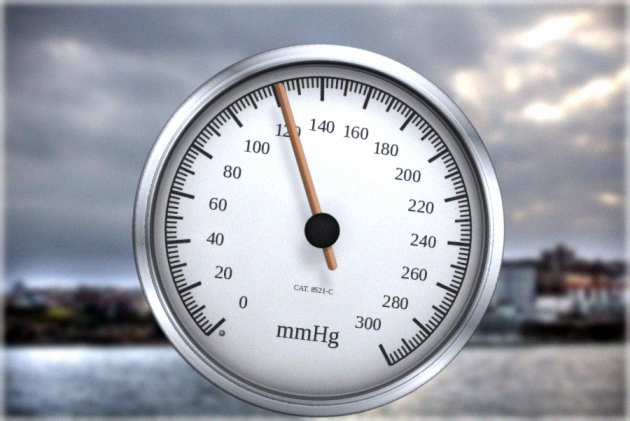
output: 122mmHg
